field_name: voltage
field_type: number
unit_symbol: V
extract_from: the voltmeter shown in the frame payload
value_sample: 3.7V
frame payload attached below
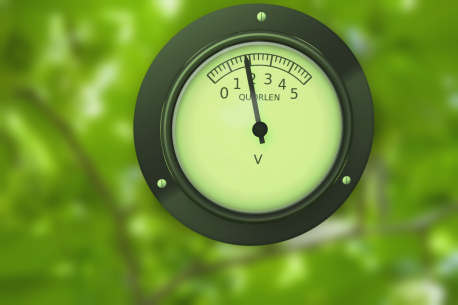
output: 1.8V
